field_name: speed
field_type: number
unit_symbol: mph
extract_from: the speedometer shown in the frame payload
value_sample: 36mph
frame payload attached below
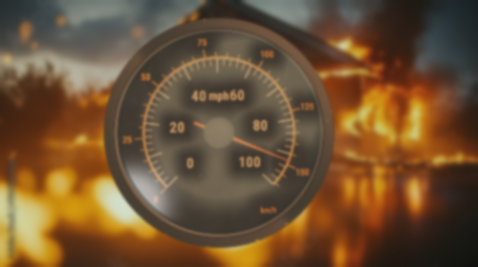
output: 92mph
